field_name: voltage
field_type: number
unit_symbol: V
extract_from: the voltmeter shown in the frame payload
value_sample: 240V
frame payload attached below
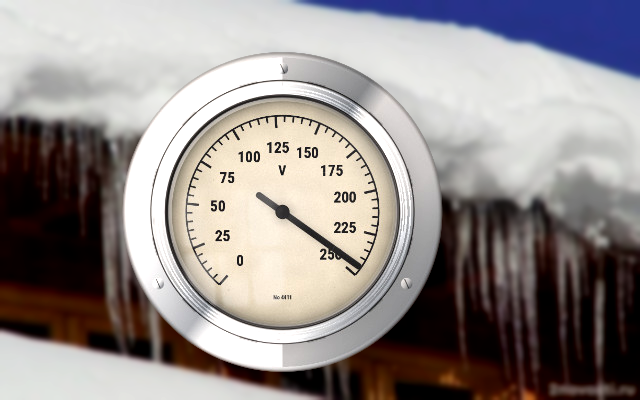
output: 245V
